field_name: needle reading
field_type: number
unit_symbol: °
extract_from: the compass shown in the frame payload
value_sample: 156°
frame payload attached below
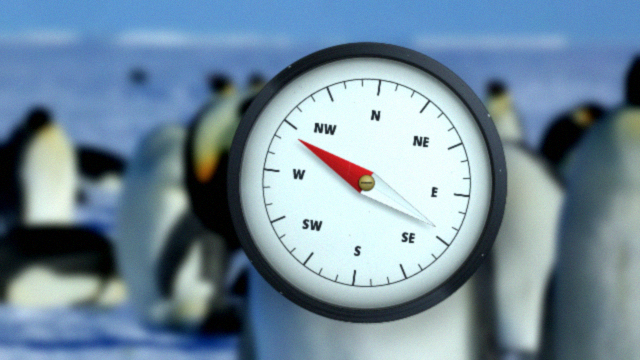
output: 295°
